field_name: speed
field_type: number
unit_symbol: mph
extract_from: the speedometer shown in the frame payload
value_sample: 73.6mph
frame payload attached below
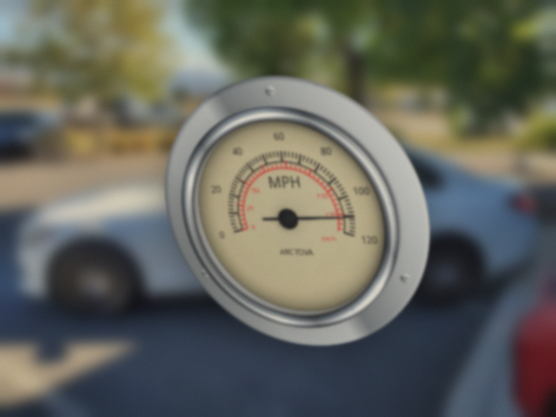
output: 110mph
